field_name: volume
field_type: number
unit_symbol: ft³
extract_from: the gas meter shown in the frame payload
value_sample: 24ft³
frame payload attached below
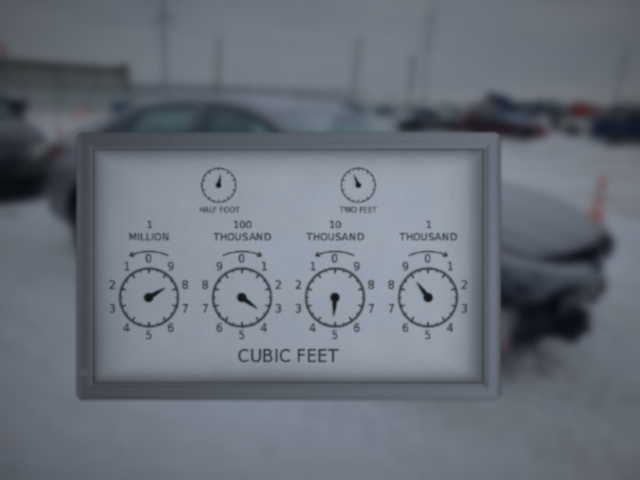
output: 834900ft³
